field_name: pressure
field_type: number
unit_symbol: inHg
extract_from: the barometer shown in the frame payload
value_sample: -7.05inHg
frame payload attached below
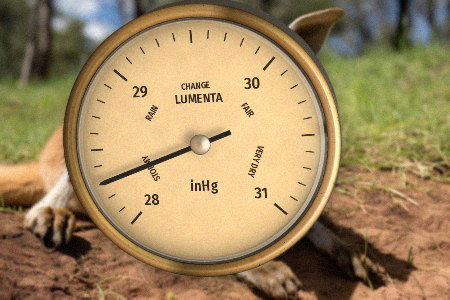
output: 28.3inHg
